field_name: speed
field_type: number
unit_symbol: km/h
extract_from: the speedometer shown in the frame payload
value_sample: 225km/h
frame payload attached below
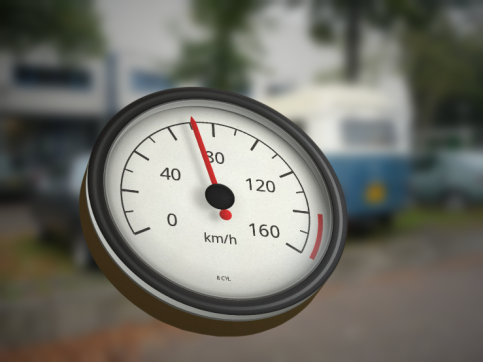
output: 70km/h
